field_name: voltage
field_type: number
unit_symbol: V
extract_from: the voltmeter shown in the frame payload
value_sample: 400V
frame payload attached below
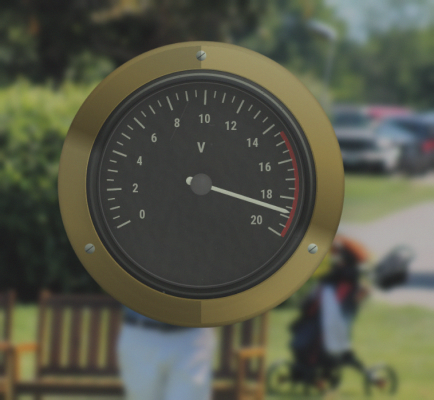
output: 18.75V
